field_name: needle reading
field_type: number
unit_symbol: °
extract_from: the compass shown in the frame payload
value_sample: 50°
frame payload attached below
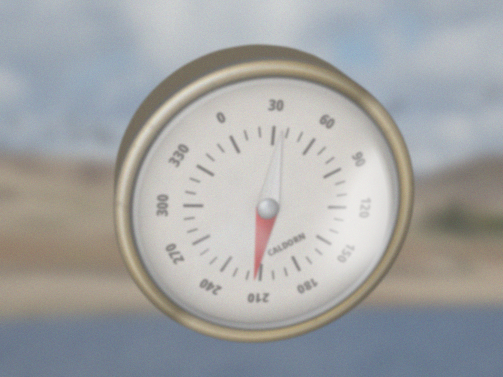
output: 215°
